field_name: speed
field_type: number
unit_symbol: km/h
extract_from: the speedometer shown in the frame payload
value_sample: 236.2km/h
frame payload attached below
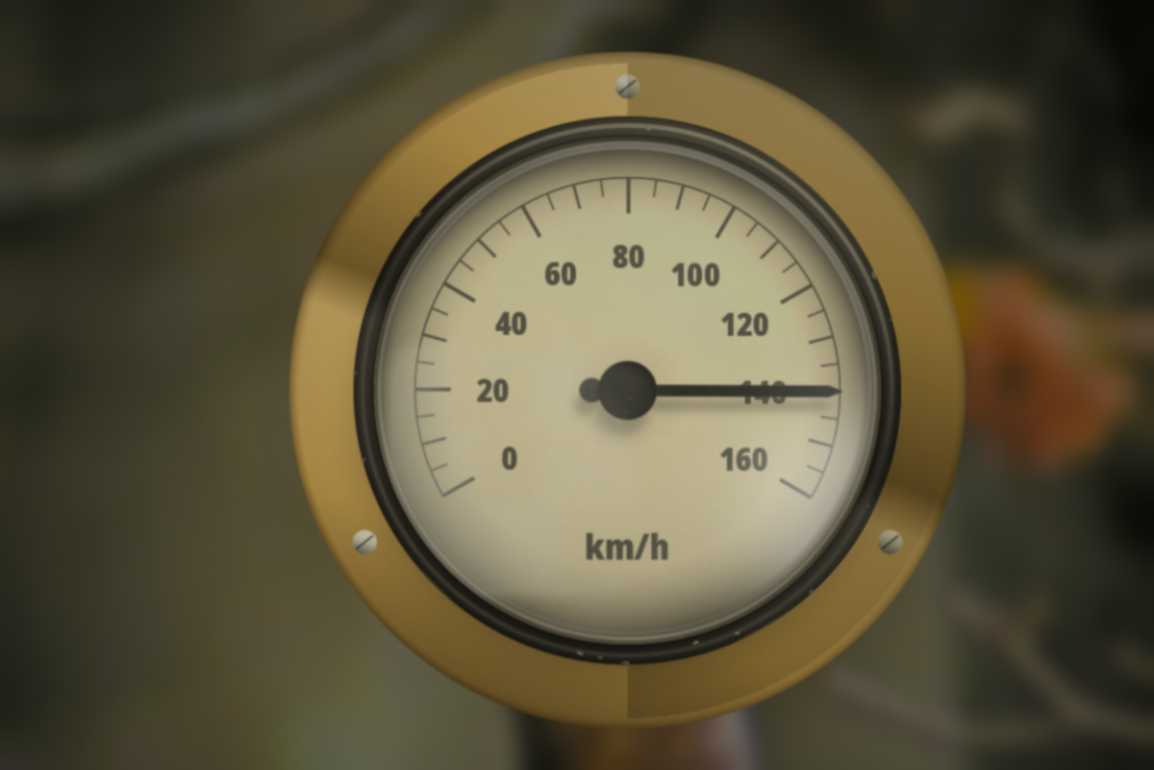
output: 140km/h
